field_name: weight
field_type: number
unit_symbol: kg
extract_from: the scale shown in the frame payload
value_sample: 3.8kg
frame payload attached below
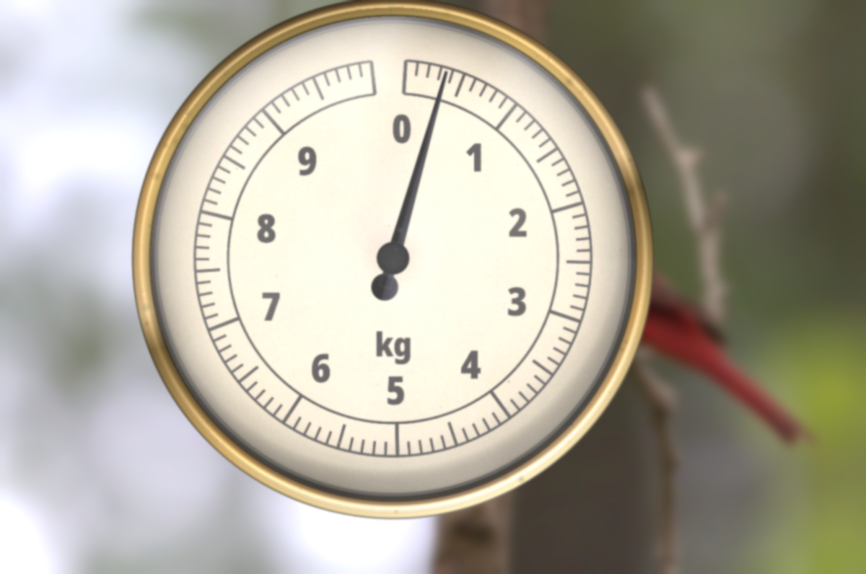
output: 0.35kg
